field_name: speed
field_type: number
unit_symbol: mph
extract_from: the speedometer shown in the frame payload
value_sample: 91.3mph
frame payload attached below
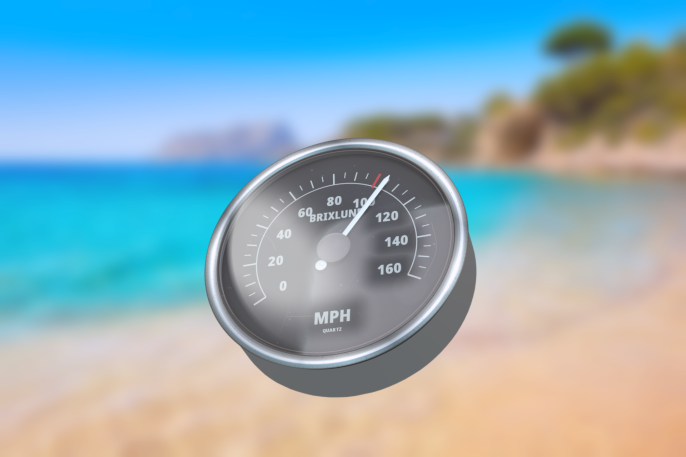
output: 105mph
